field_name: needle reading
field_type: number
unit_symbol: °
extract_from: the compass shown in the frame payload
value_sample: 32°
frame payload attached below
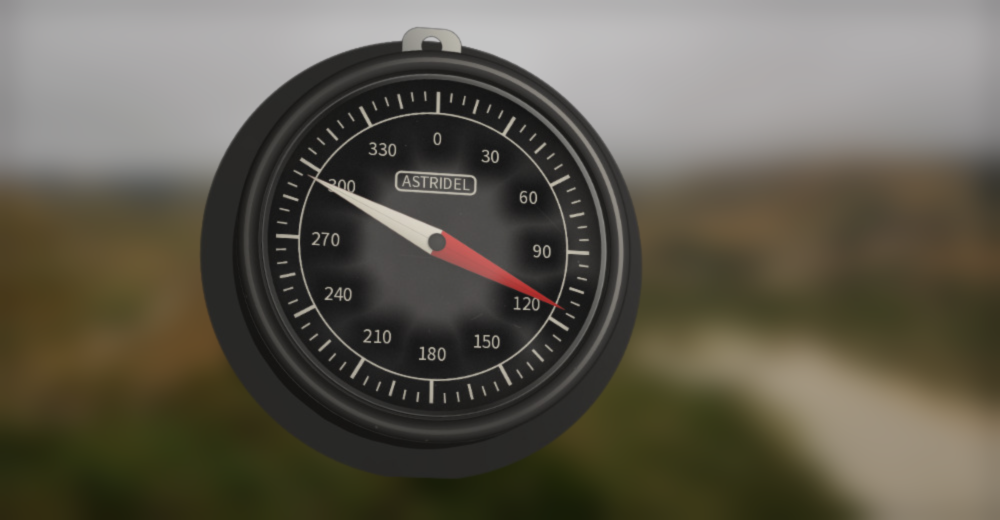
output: 115°
